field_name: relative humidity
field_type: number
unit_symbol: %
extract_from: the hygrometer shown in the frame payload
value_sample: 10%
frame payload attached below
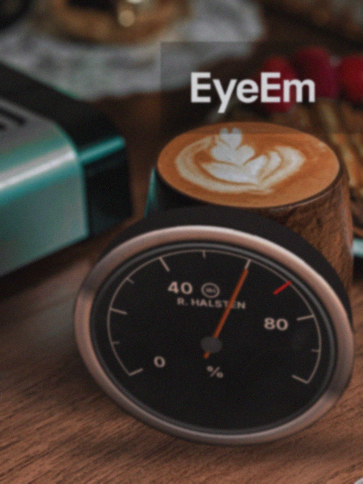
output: 60%
